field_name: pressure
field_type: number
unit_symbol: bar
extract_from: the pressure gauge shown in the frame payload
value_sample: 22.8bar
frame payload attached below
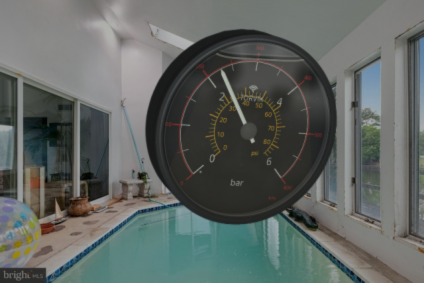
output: 2.25bar
